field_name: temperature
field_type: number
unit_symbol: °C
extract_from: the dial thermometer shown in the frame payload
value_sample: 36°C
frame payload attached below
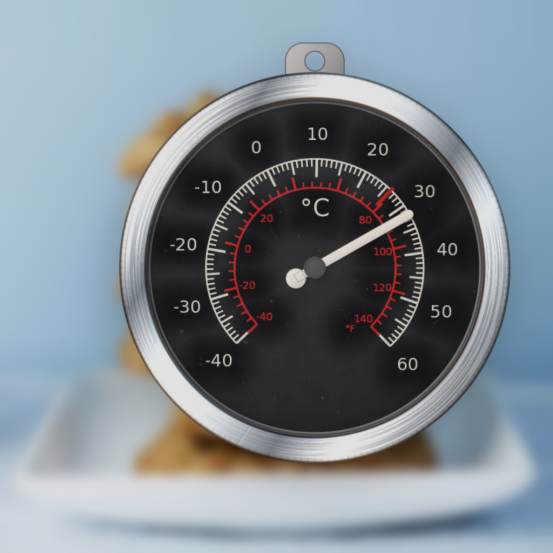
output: 32°C
